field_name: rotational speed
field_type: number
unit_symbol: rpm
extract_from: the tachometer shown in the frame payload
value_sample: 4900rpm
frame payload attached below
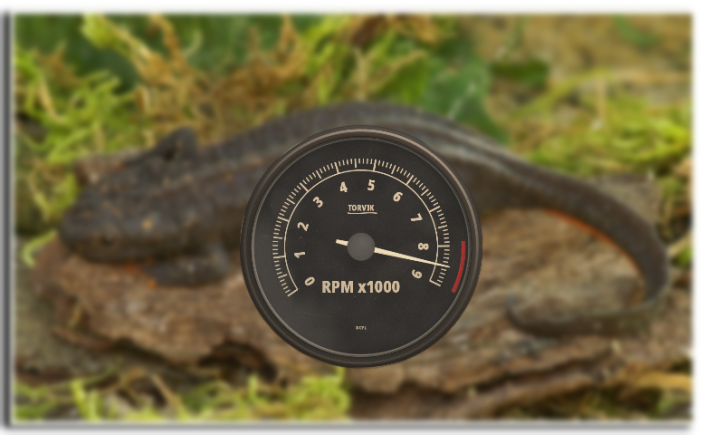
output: 8500rpm
